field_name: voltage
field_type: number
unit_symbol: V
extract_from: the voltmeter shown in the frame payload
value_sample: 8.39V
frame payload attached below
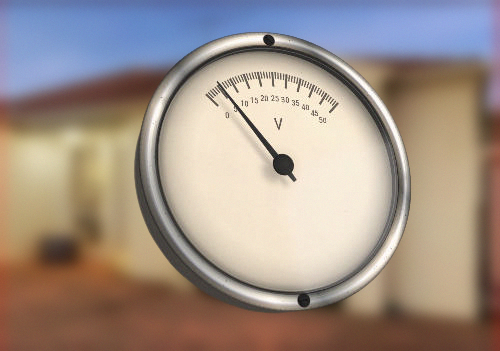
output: 5V
